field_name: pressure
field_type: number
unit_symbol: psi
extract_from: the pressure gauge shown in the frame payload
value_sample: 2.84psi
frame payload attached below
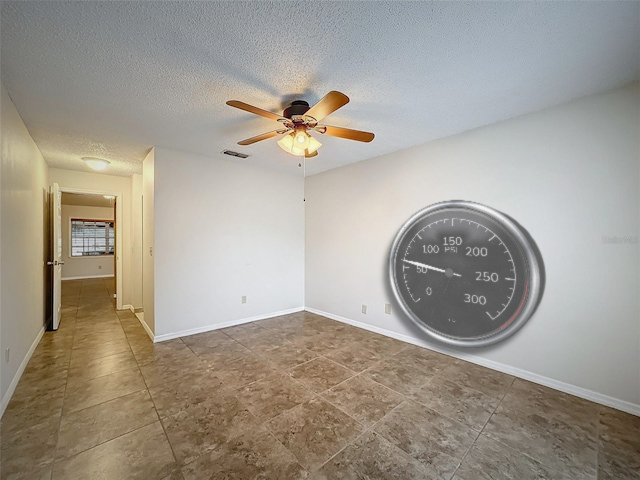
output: 60psi
